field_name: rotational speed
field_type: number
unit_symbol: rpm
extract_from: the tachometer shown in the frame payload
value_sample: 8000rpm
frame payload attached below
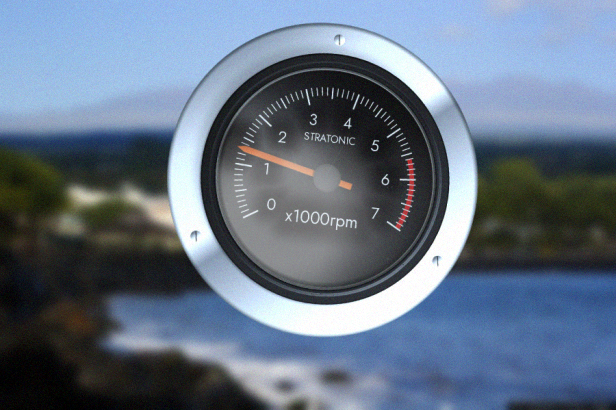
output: 1300rpm
